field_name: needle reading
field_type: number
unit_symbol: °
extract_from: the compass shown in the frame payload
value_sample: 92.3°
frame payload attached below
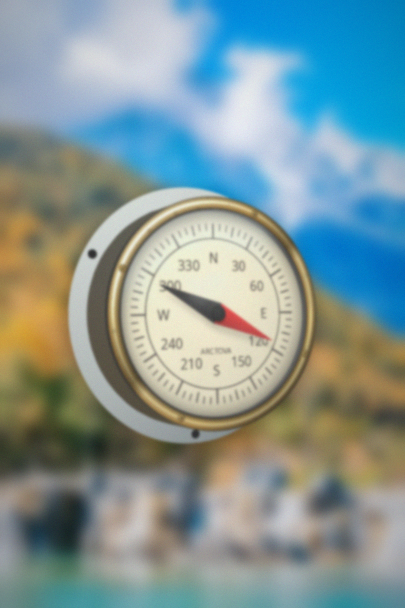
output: 115°
